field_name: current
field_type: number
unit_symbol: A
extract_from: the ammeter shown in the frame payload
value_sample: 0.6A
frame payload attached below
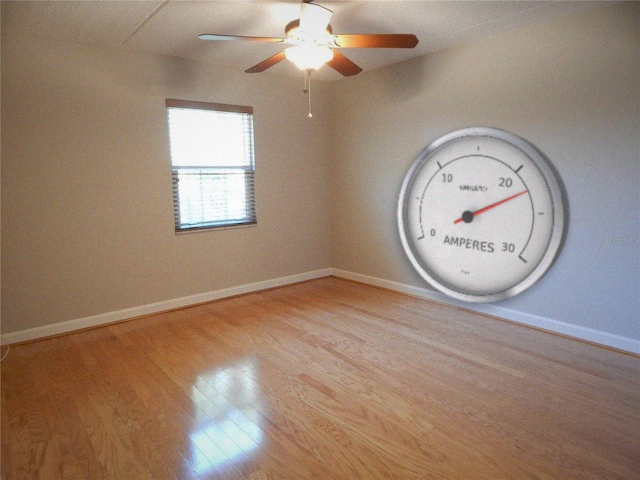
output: 22.5A
